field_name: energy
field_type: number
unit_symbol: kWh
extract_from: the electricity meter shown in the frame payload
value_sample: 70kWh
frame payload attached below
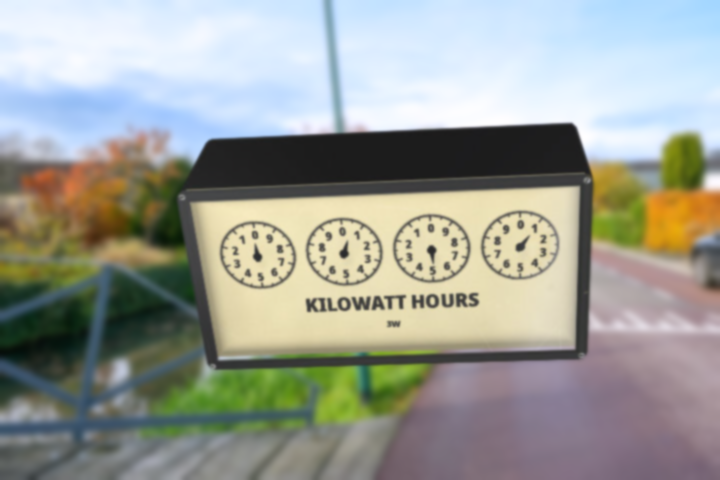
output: 51kWh
